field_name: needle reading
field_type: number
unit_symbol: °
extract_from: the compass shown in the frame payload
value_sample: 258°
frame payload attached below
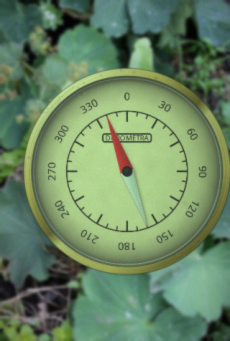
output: 340°
